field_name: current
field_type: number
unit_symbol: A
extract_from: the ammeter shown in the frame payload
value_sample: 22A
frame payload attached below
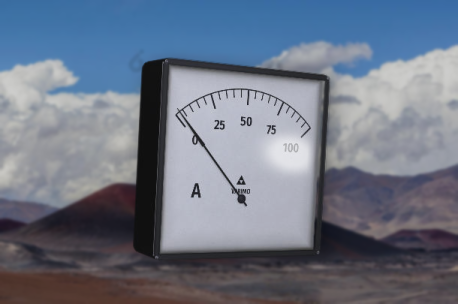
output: 2.5A
